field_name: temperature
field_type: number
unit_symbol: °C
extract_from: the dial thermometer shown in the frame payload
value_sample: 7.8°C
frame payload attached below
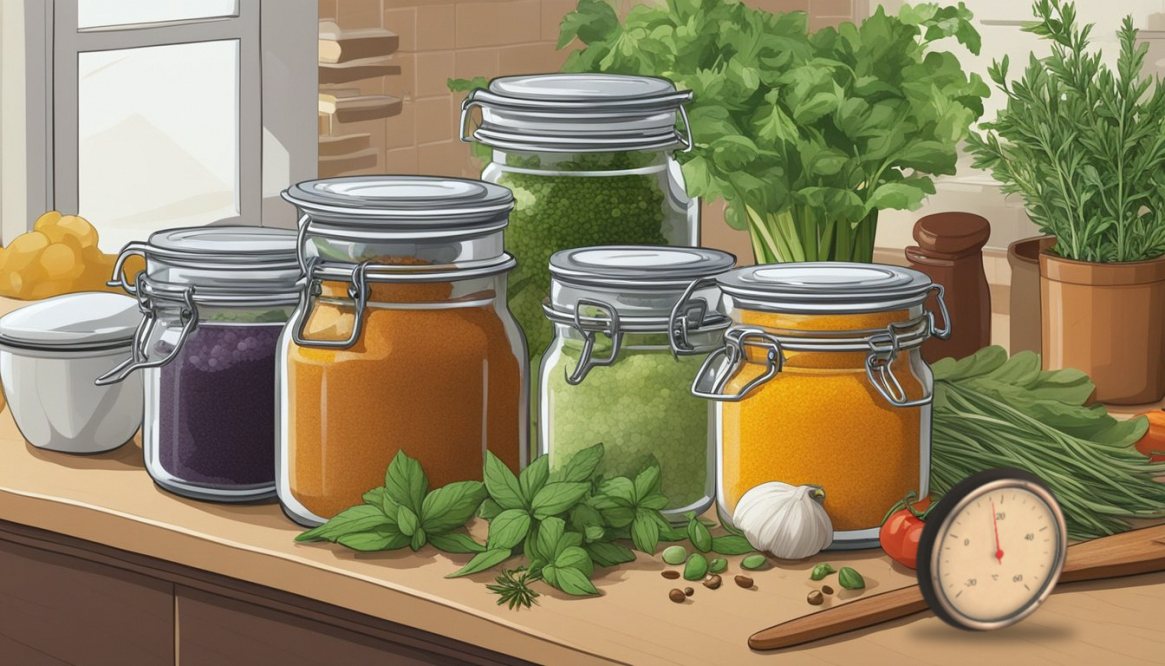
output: 16°C
